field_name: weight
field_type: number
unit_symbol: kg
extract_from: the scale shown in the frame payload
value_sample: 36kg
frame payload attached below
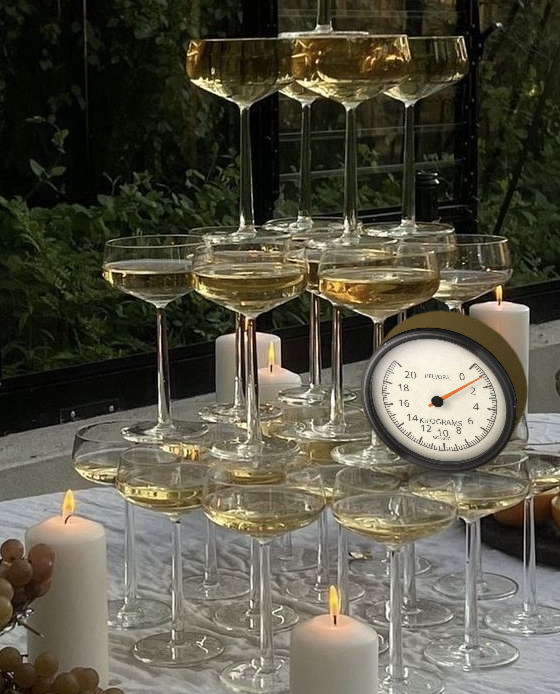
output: 1kg
